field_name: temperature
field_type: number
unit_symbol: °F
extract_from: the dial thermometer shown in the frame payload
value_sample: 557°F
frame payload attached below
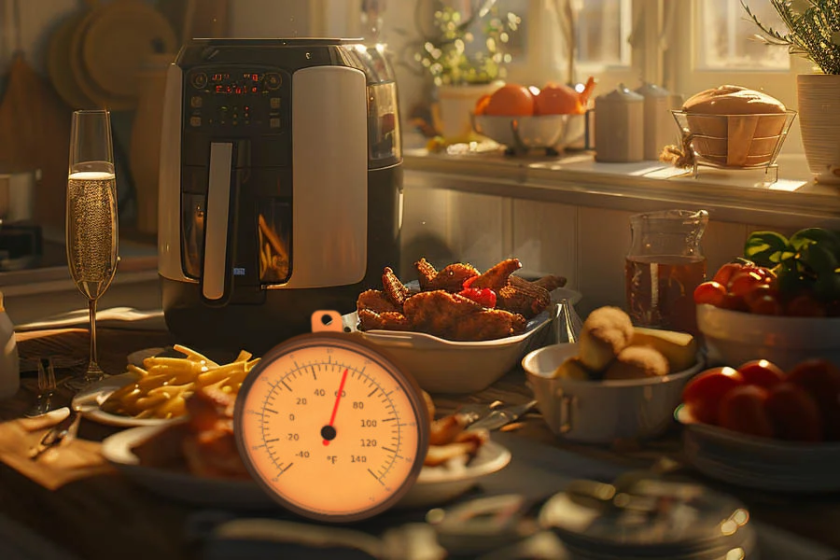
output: 60°F
